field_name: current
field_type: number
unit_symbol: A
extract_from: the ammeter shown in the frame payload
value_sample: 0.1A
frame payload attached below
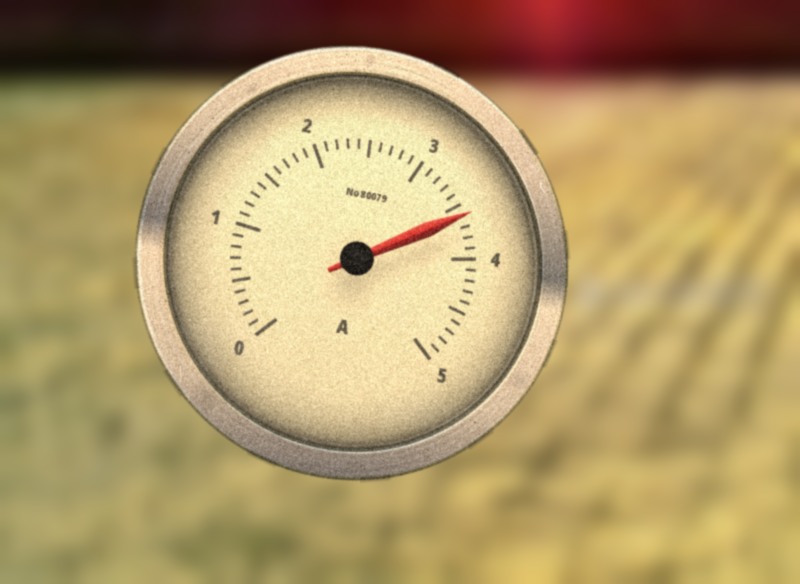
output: 3.6A
